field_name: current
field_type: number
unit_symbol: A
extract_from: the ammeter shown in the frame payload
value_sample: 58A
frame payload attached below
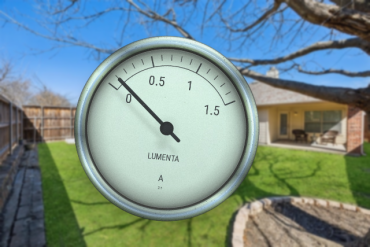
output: 0.1A
